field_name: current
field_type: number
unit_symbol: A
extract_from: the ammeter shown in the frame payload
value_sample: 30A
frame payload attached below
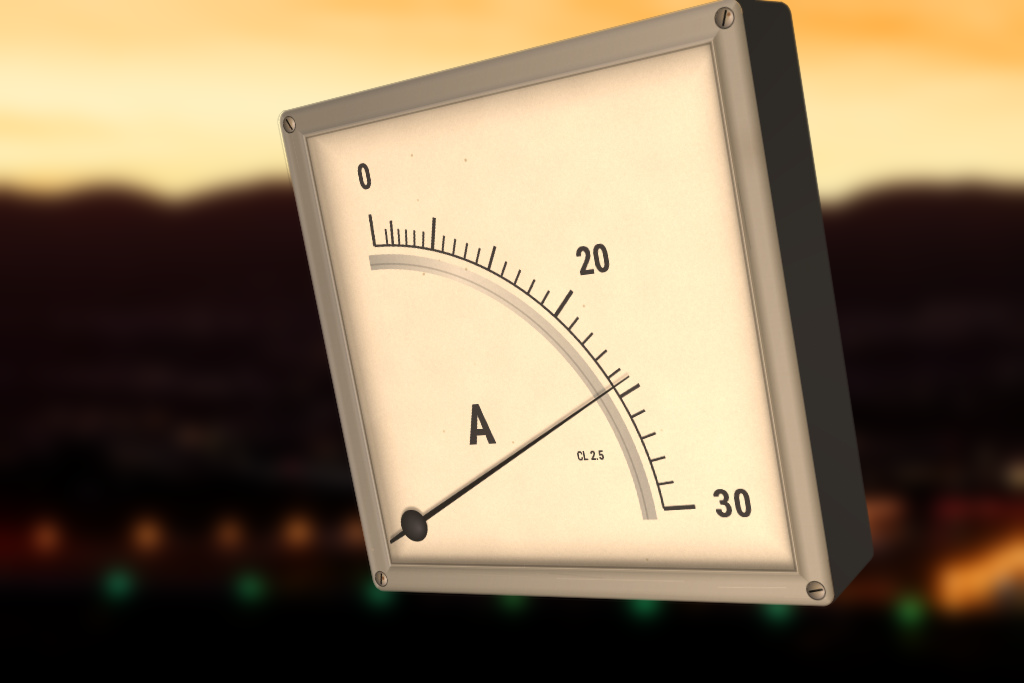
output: 24.5A
